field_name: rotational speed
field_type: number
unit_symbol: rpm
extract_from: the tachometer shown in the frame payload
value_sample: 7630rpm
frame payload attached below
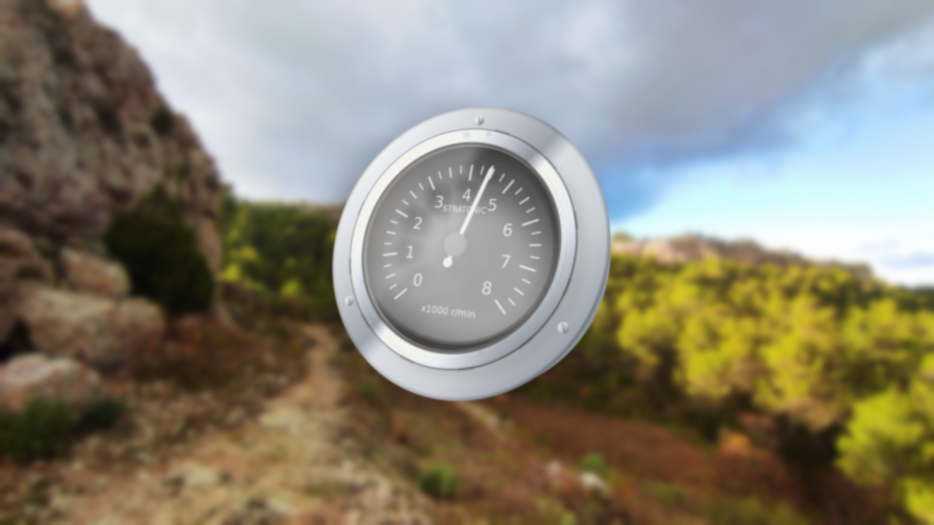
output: 4500rpm
